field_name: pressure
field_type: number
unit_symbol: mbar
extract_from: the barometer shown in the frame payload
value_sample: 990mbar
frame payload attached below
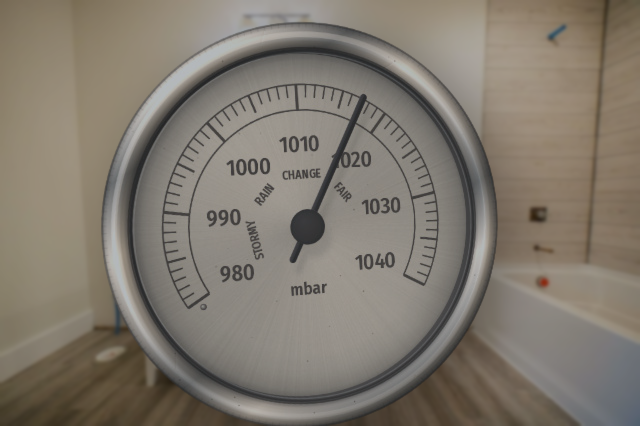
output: 1017mbar
